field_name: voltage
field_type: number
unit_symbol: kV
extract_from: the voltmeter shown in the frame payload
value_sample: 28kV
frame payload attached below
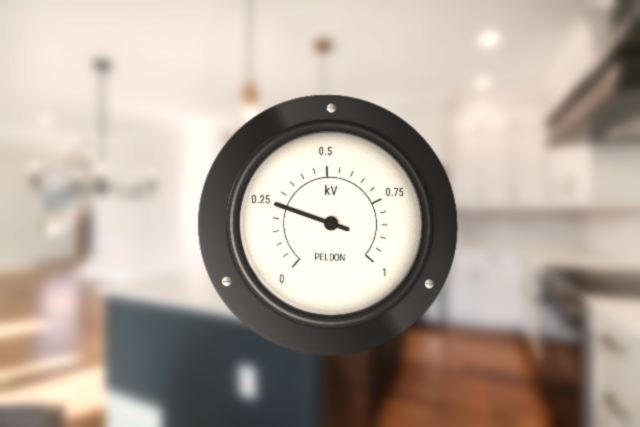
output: 0.25kV
